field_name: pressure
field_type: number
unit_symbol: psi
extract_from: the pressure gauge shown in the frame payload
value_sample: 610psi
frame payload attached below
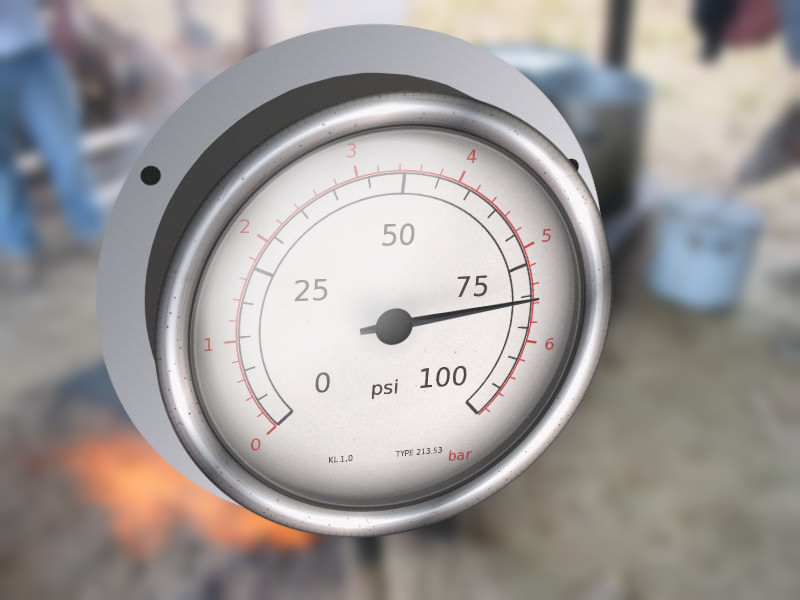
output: 80psi
